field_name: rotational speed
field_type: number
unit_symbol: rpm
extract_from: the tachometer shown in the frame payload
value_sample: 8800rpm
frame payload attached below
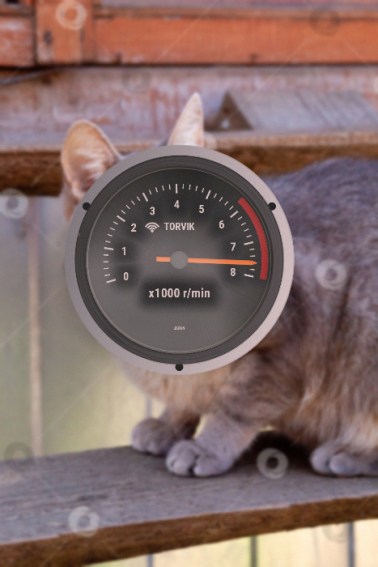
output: 7600rpm
